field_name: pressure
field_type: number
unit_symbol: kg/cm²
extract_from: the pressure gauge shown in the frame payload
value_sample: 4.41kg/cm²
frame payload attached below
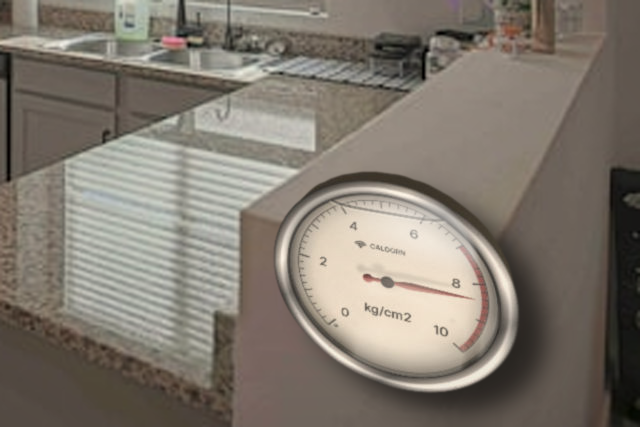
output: 8.4kg/cm²
